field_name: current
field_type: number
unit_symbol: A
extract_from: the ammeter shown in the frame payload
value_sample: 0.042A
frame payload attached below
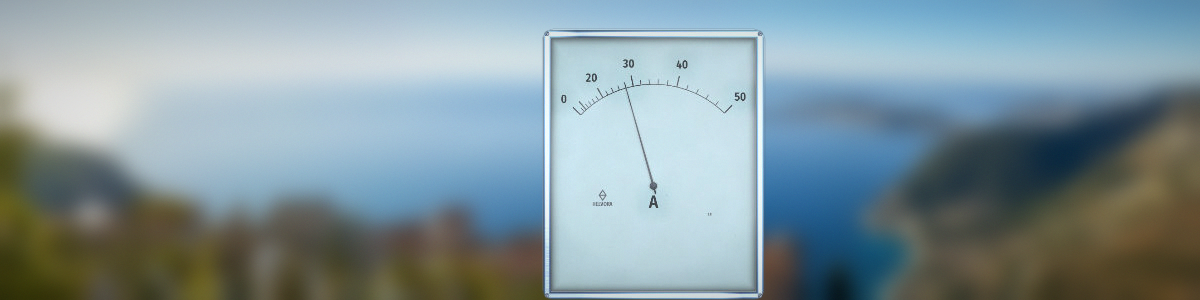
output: 28A
